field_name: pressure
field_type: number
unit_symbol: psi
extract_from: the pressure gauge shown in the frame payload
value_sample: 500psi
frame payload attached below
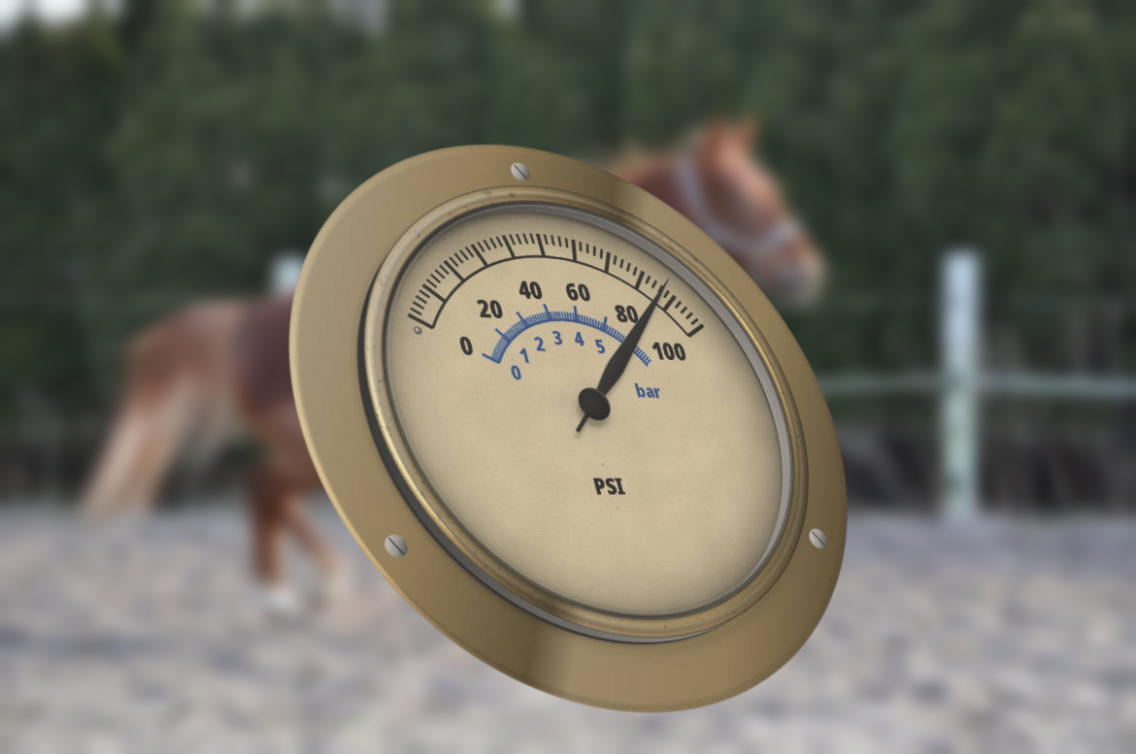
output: 86psi
